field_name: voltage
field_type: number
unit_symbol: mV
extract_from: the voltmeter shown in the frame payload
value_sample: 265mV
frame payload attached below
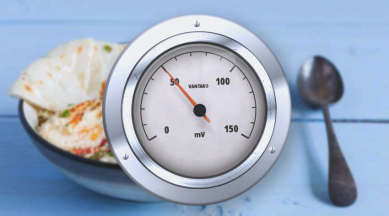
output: 50mV
